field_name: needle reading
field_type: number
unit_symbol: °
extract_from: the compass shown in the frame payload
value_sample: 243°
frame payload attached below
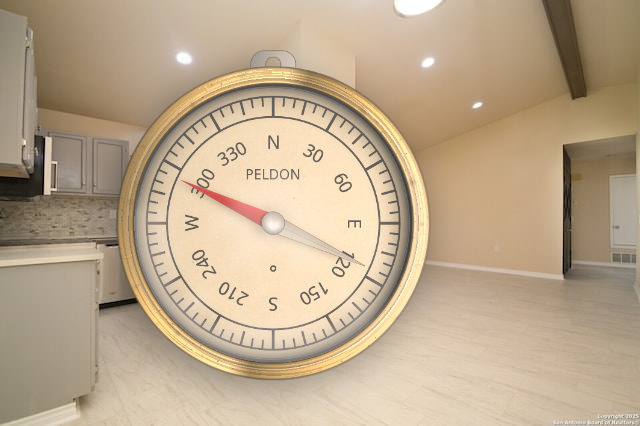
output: 295°
